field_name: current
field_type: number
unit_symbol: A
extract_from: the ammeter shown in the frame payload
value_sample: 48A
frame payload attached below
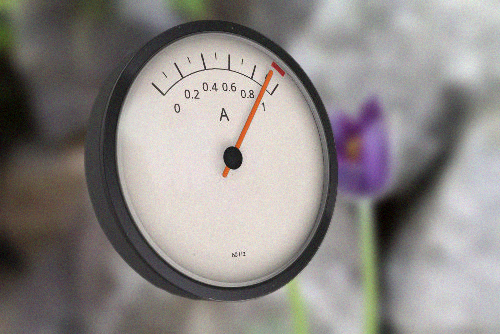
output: 0.9A
